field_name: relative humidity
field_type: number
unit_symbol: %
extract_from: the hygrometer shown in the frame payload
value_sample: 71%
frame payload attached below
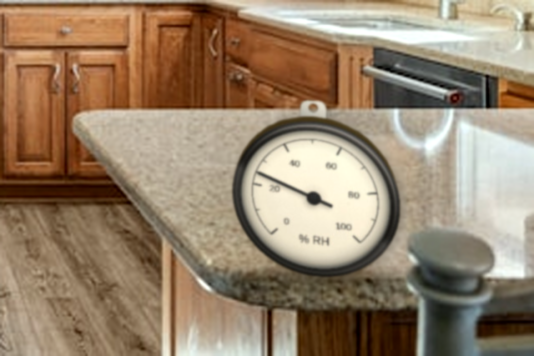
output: 25%
